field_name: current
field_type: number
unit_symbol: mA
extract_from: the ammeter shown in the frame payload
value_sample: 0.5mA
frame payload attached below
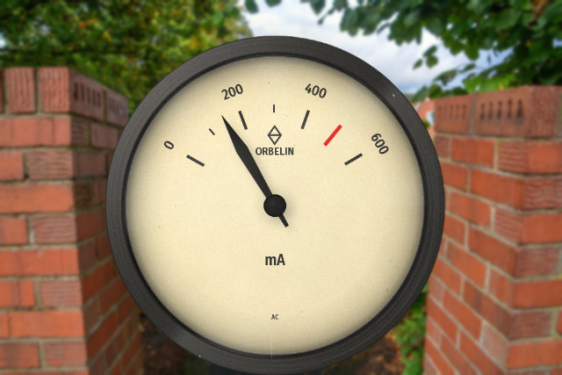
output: 150mA
